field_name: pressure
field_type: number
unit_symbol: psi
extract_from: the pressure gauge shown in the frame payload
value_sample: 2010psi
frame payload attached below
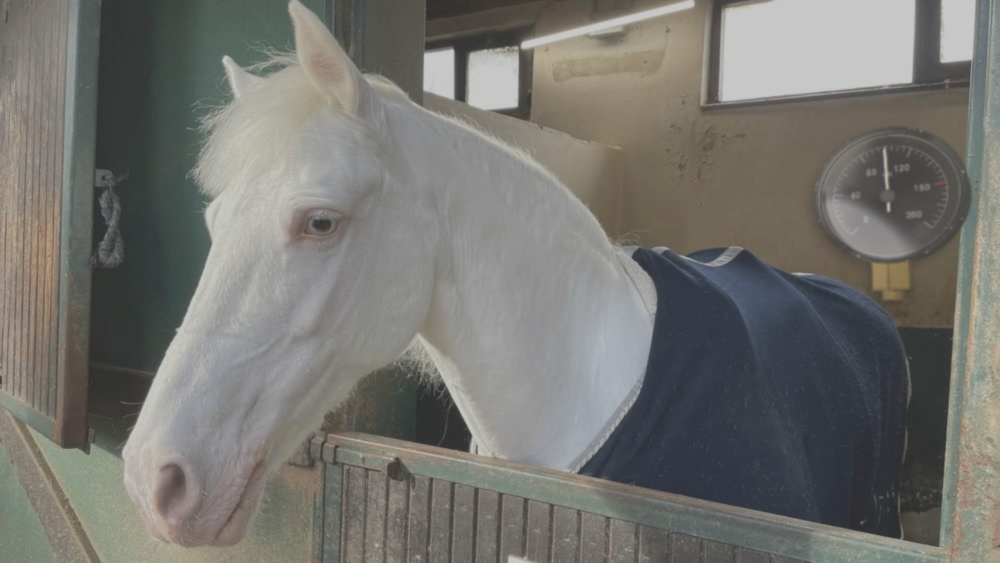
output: 100psi
